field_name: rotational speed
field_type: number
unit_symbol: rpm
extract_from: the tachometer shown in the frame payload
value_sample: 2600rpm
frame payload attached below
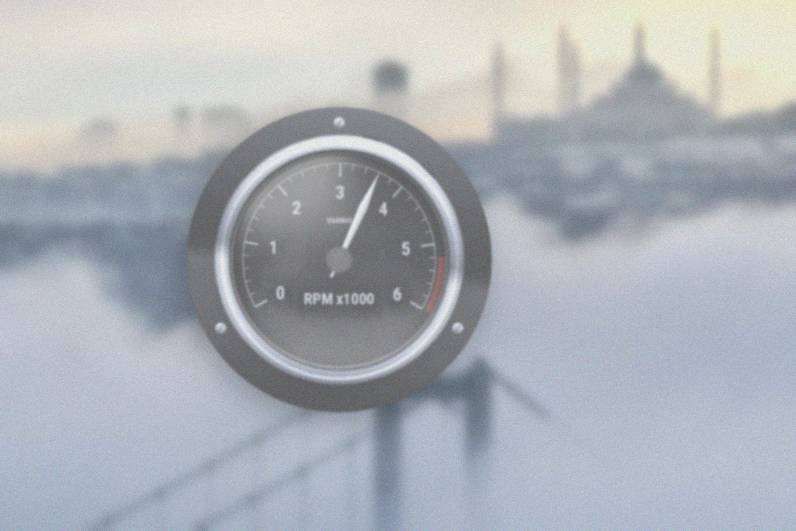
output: 3600rpm
